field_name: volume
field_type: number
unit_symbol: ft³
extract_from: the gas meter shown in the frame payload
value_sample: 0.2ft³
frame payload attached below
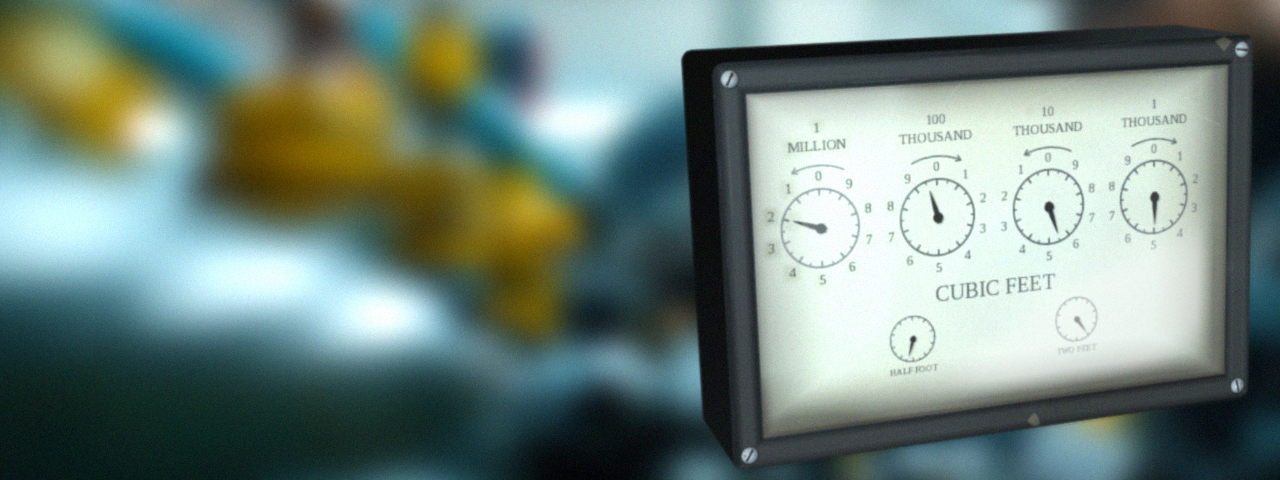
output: 195500ft³
